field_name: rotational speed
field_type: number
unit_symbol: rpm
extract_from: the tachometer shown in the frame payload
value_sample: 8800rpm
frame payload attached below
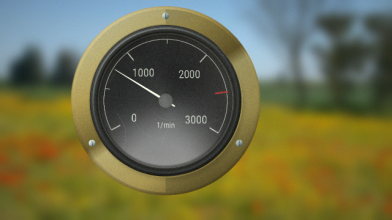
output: 750rpm
